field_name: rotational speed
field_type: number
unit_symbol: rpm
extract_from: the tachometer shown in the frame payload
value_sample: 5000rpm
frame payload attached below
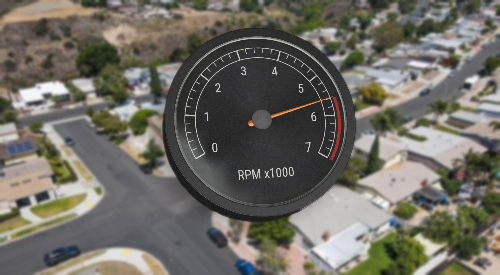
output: 5600rpm
